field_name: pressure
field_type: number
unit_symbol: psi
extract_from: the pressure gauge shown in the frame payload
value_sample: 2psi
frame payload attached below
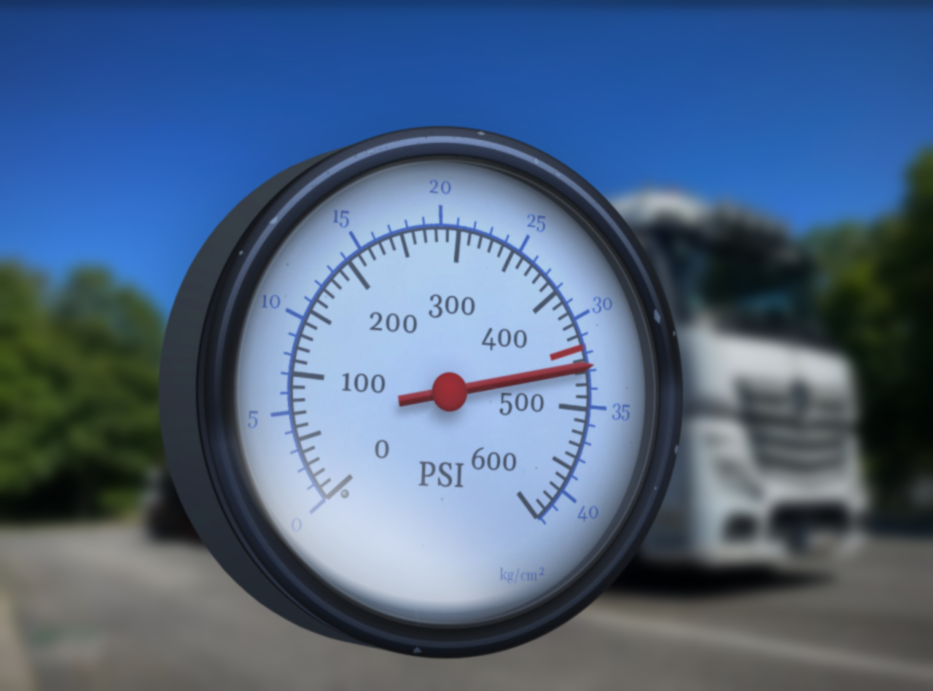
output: 465psi
